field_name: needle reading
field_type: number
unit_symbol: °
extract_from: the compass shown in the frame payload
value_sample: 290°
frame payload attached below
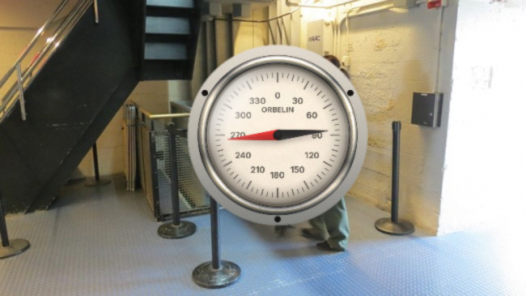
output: 265°
